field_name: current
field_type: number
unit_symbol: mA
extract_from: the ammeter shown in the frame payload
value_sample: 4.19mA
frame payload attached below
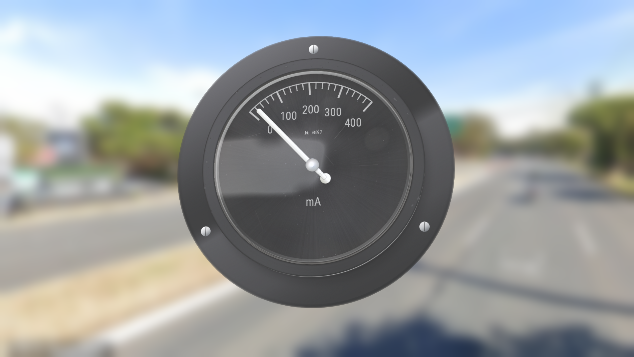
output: 20mA
